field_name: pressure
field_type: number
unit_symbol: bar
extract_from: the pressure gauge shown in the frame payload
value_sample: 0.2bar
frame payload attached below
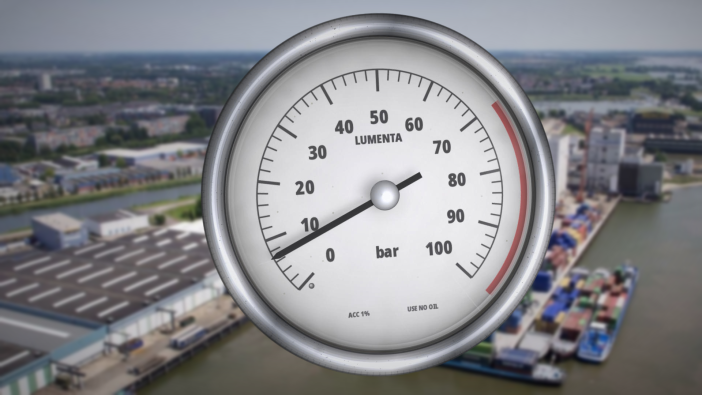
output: 7bar
